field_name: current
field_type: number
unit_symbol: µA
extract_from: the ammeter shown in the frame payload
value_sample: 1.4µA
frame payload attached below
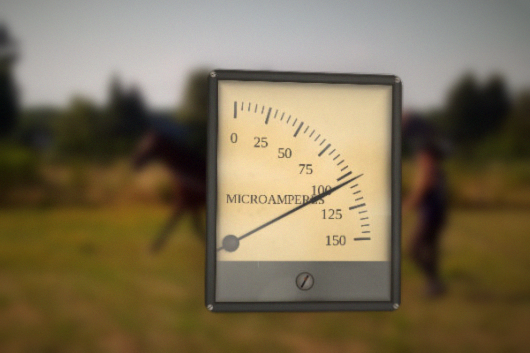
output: 105µA
